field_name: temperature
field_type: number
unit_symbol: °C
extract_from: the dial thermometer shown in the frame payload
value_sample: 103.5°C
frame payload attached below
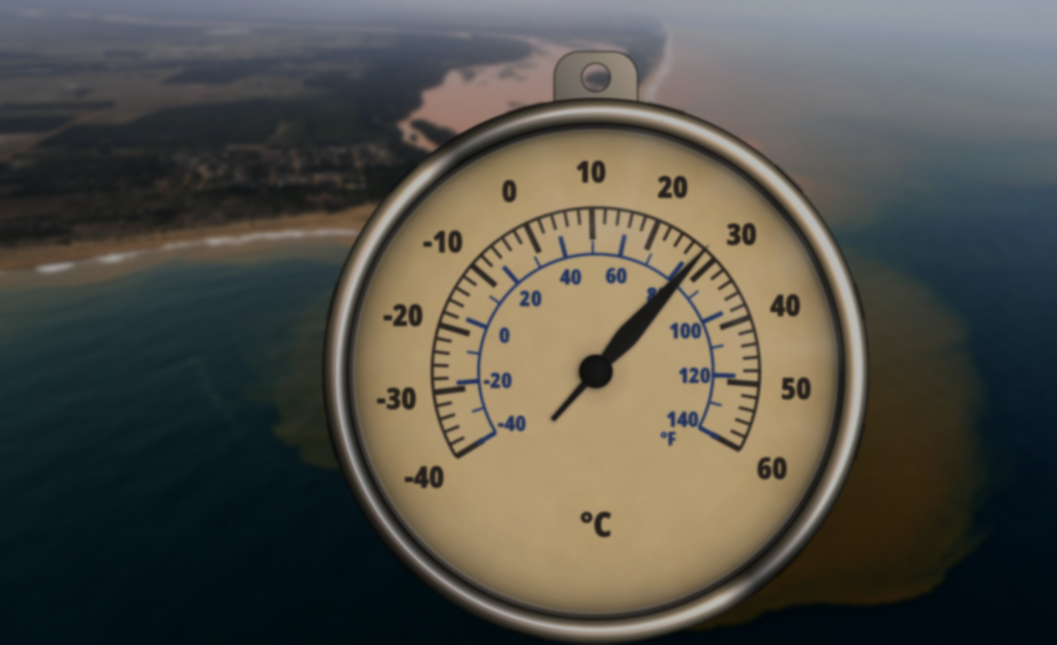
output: 28°C
